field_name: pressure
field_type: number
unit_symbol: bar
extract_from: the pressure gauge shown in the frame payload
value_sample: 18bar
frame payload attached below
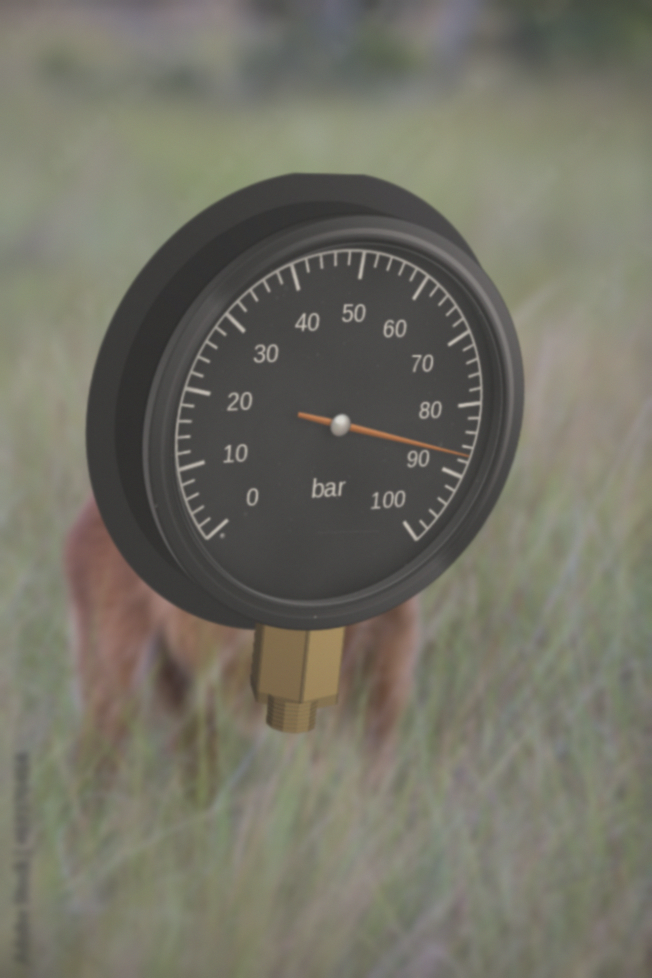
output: 87bar
